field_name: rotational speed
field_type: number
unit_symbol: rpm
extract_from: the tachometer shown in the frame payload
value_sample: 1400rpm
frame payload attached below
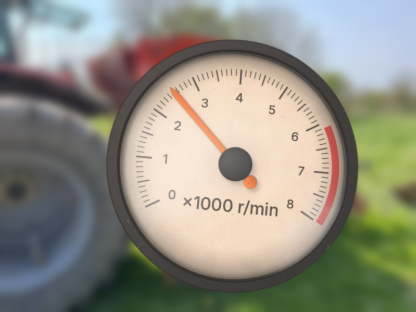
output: 2500rpm
